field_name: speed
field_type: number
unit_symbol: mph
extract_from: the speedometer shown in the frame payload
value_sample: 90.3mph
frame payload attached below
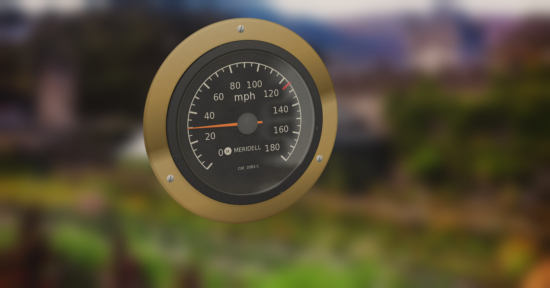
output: 30mph
